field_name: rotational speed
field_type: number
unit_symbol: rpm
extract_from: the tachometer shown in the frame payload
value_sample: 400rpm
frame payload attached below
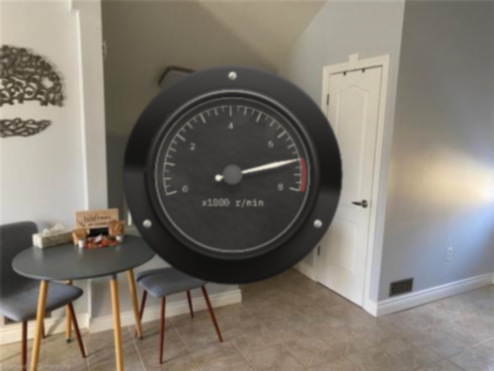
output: 7000rpm
